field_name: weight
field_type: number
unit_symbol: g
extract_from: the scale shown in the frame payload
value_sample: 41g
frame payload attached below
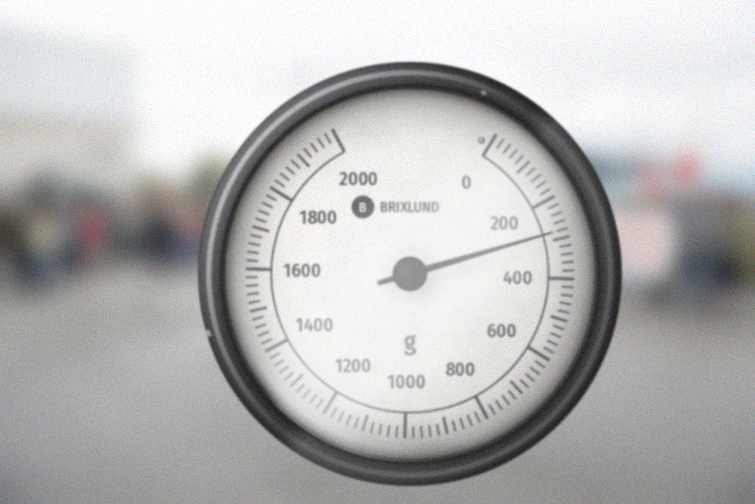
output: 280g
